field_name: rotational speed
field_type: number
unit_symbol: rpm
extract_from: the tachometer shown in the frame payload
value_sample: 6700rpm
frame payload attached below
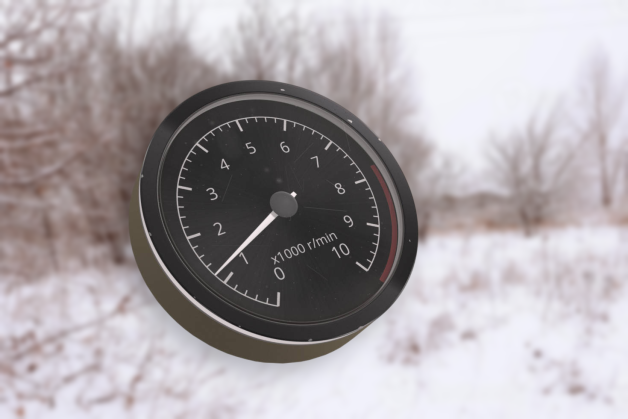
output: 1200rpm
